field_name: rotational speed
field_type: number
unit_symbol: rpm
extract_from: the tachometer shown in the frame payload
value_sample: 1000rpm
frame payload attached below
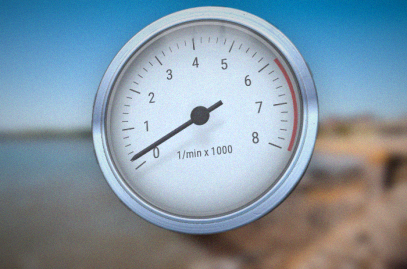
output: 200rpm
